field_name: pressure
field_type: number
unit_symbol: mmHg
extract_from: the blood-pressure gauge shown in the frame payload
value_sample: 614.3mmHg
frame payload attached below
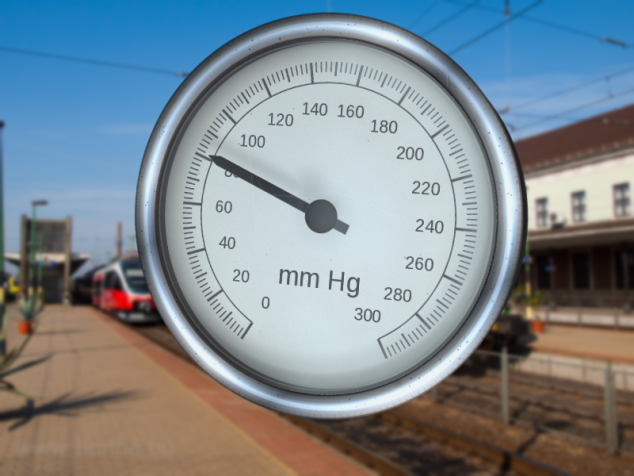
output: 82mmHg
